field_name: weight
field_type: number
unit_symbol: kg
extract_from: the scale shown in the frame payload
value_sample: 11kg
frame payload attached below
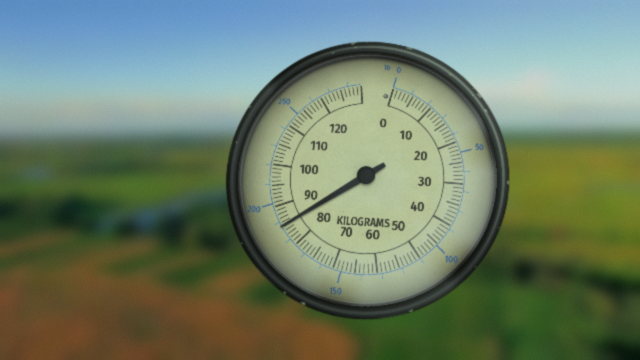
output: 85kg
